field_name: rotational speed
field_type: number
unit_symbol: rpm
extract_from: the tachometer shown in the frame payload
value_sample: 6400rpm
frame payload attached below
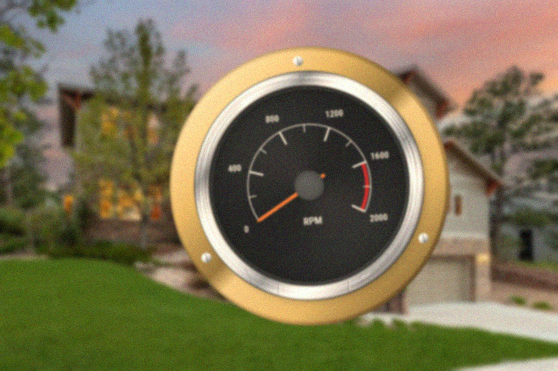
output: 0rpm
